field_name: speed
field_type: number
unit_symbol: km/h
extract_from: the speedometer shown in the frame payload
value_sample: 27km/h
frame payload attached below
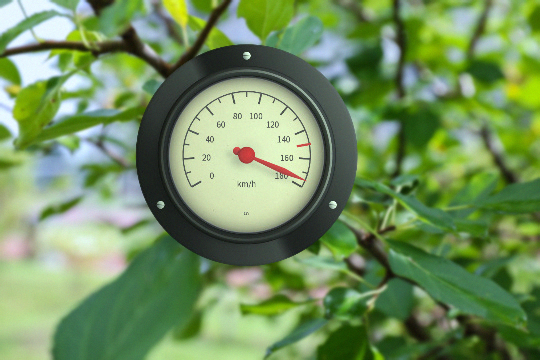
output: 175km/h
